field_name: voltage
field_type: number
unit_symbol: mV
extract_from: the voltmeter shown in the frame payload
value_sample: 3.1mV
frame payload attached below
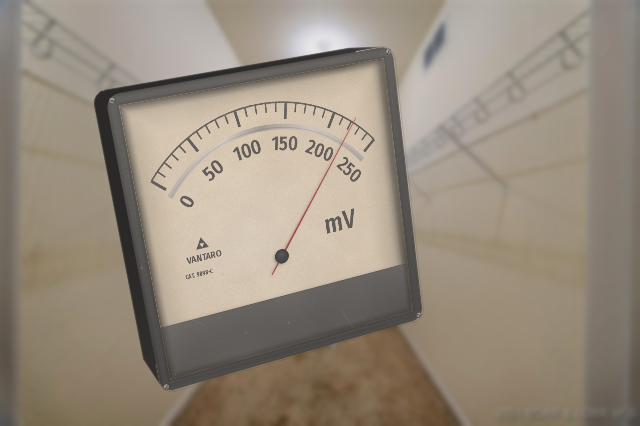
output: 220mV
